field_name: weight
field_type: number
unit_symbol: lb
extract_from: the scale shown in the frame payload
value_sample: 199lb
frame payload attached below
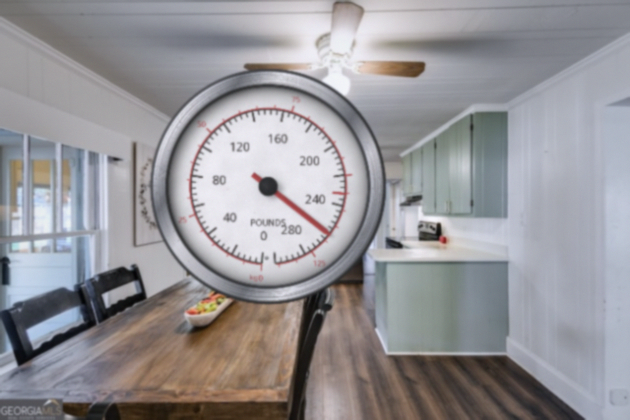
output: 260lb
